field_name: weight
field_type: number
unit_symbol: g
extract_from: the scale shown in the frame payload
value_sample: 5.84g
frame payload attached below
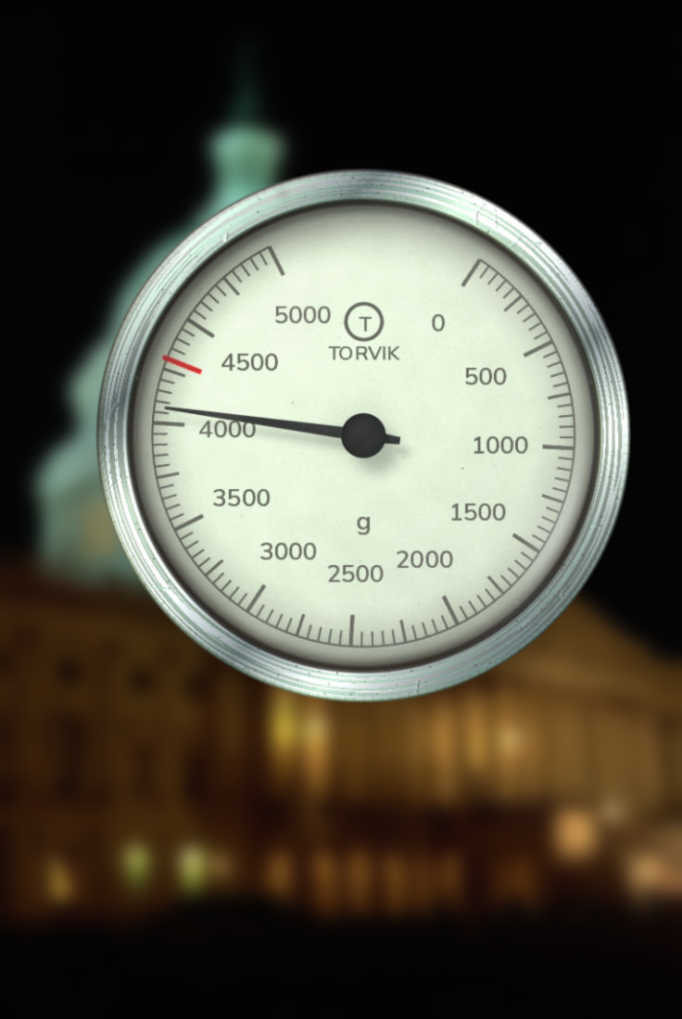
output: 4075g
